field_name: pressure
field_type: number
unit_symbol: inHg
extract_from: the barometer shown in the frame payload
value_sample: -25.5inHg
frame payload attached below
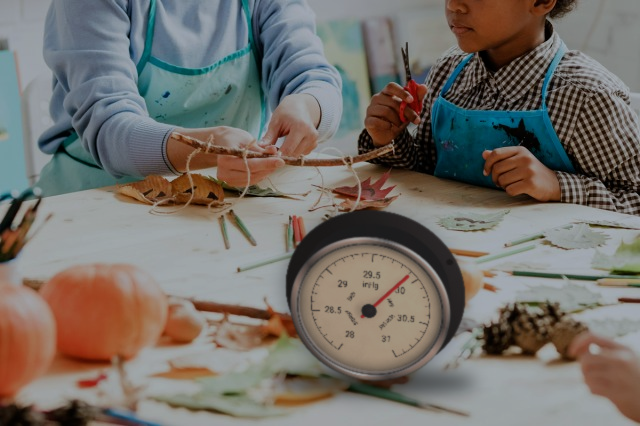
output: 29.9inHg
